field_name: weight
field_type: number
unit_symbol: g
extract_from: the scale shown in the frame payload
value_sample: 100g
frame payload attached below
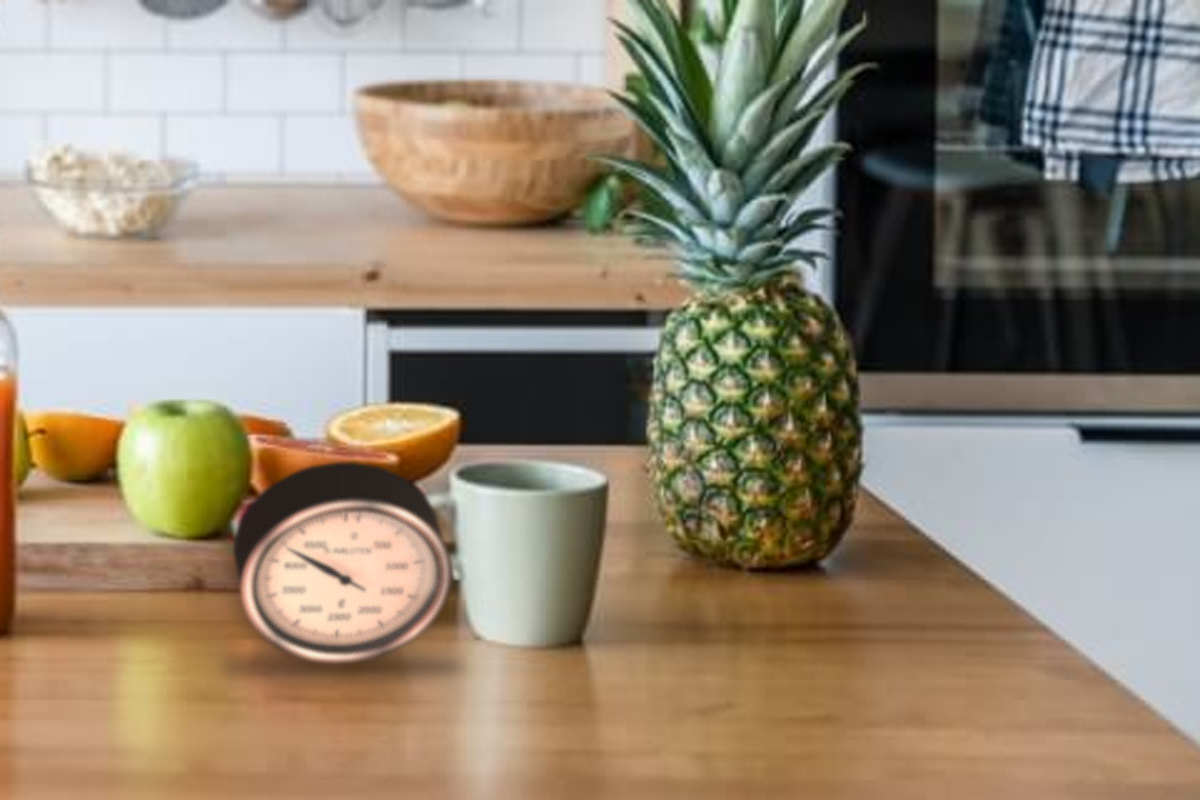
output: 4250g
